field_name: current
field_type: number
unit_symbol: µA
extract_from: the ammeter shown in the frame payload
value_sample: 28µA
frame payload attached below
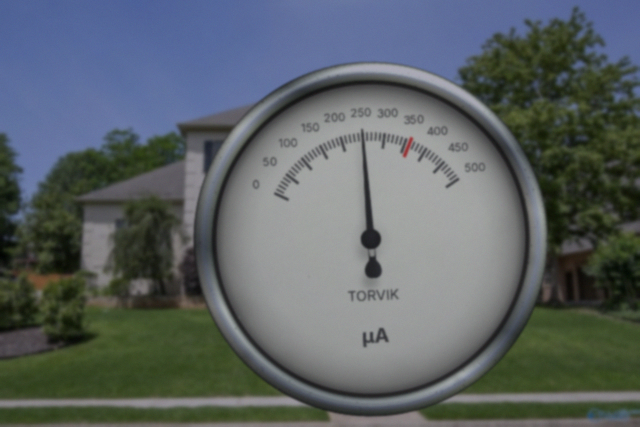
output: 250µA
